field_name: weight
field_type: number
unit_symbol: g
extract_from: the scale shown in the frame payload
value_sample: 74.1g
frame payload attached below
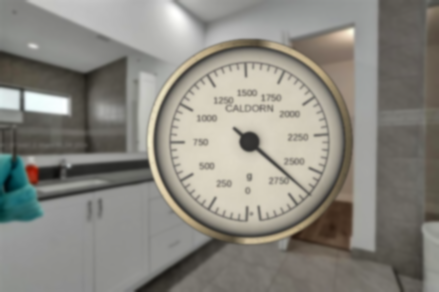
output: 2650g
